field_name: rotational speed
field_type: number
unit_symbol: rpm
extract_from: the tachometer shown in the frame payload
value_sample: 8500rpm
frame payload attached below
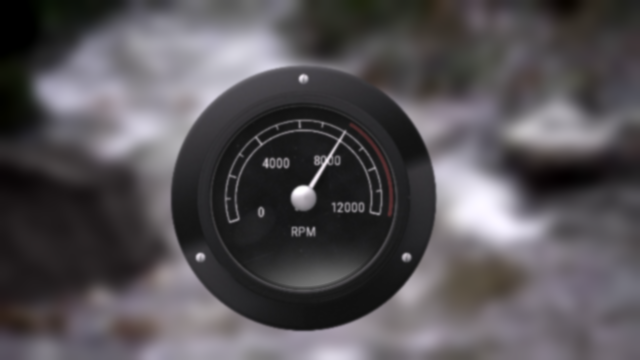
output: 8000rpm
